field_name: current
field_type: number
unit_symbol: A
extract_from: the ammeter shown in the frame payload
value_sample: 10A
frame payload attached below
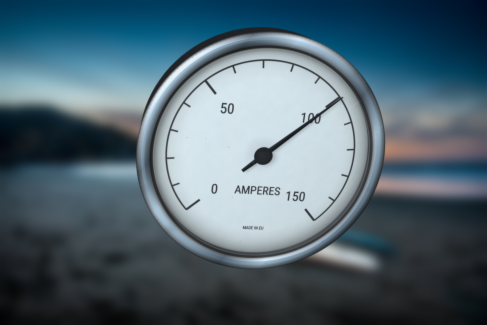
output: 100A
